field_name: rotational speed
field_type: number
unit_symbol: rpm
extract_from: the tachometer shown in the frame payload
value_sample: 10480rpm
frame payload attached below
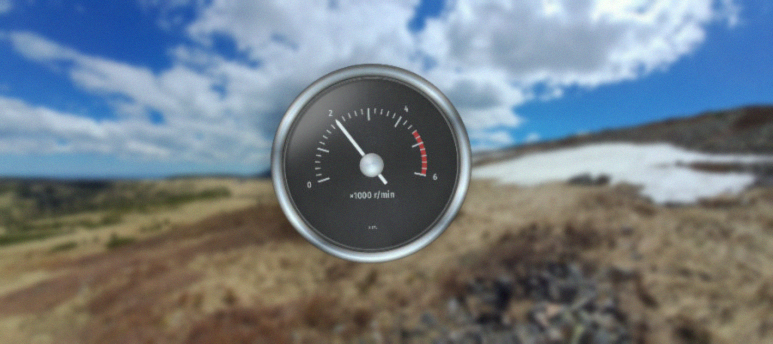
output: 2000rpm
